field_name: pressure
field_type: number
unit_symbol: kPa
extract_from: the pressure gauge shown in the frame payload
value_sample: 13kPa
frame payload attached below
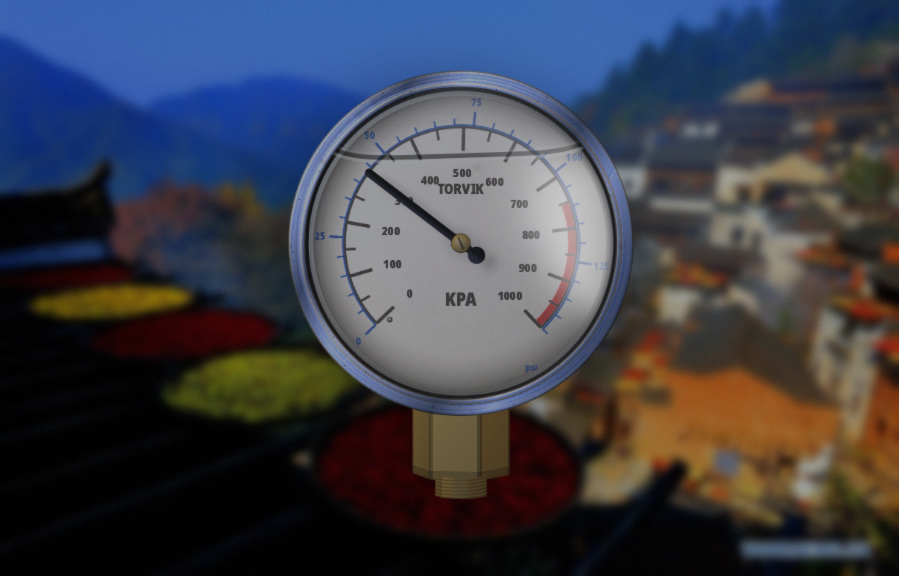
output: 300kPa
